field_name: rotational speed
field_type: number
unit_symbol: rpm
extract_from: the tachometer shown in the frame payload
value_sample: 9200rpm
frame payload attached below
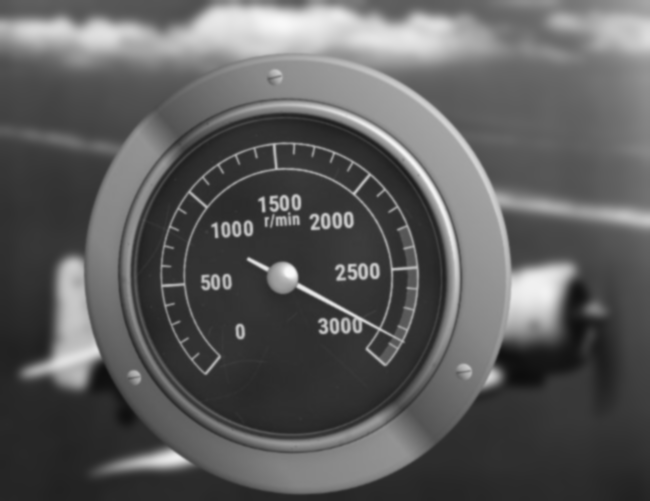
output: 2850rpm
